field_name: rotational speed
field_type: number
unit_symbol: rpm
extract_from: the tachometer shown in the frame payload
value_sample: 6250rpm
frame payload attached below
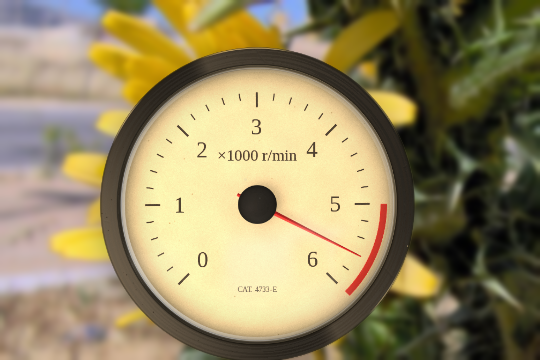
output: 5600rpm
